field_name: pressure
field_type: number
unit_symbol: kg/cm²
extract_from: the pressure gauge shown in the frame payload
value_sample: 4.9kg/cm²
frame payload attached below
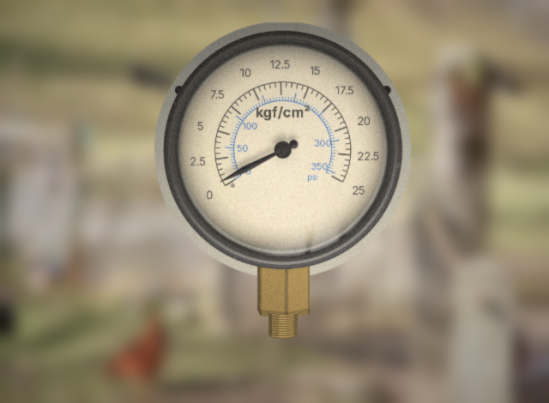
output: 0.5kg/cm²
